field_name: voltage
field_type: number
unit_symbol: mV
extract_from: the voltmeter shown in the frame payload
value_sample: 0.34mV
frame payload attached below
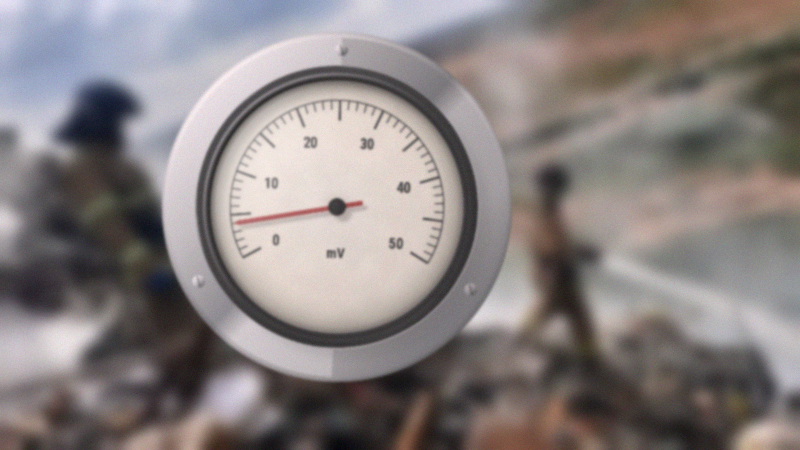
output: 4mV
